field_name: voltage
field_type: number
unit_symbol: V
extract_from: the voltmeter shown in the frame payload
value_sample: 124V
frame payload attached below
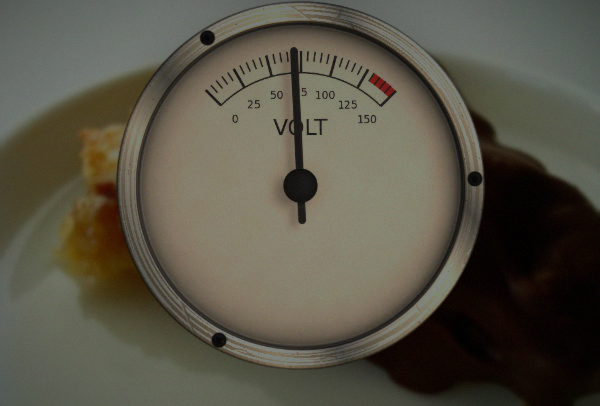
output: 70V
